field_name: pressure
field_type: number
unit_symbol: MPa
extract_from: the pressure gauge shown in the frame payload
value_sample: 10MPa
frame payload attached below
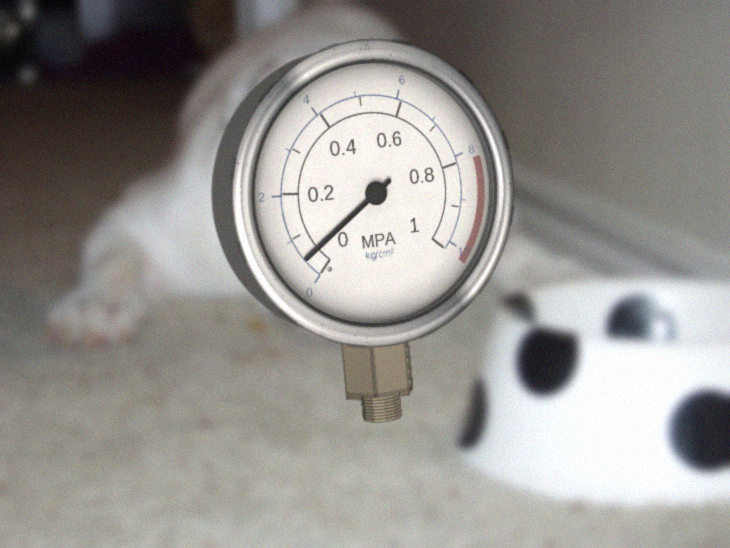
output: 0.05MPa
